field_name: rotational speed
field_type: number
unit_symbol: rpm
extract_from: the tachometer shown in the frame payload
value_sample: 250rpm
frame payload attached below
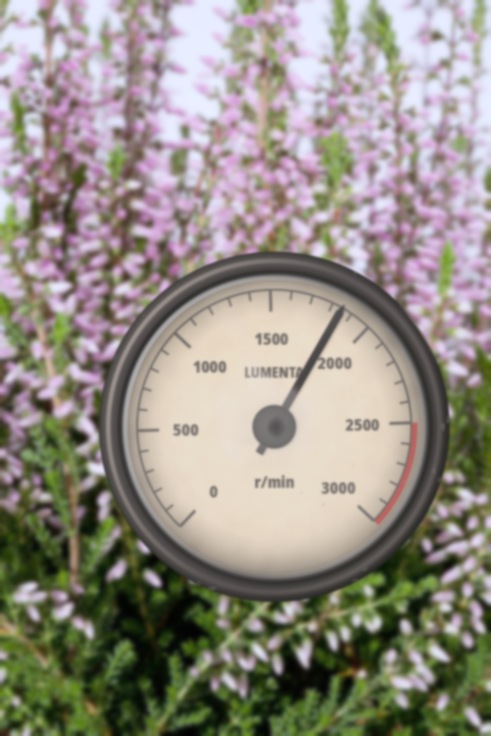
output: 1850rpm
